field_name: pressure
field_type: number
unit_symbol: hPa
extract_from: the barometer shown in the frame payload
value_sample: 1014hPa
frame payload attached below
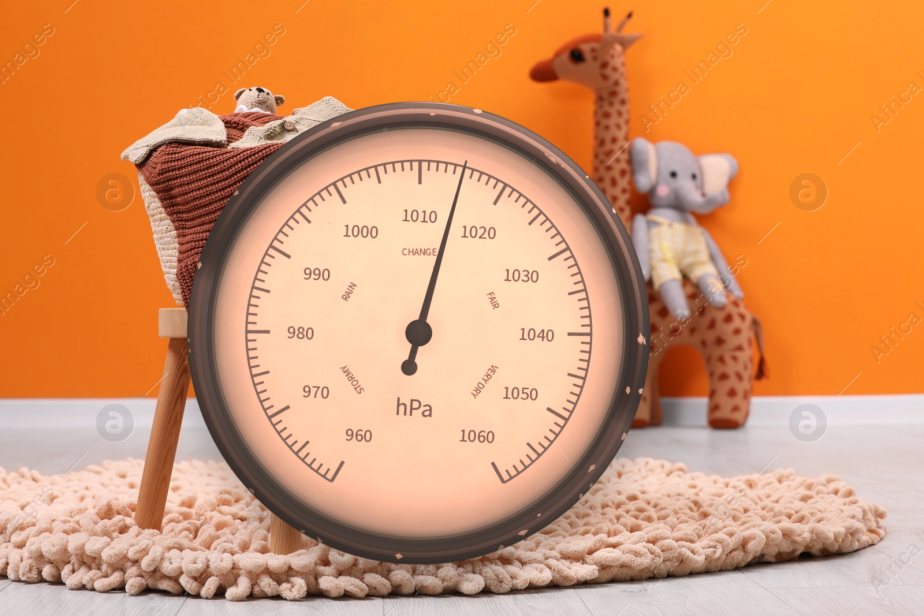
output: 1015hPa
